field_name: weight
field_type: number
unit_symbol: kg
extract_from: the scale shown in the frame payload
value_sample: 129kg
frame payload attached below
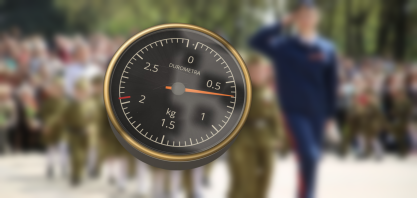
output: 0.65kg
